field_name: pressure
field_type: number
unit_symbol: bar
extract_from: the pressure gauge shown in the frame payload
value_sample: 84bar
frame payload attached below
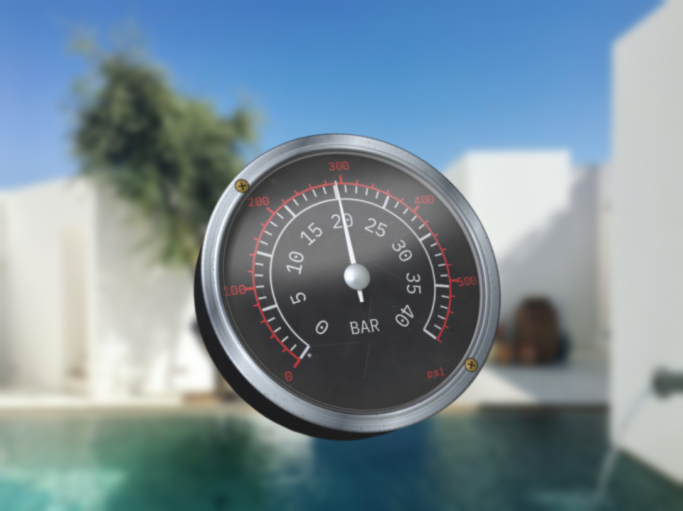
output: 20bar
